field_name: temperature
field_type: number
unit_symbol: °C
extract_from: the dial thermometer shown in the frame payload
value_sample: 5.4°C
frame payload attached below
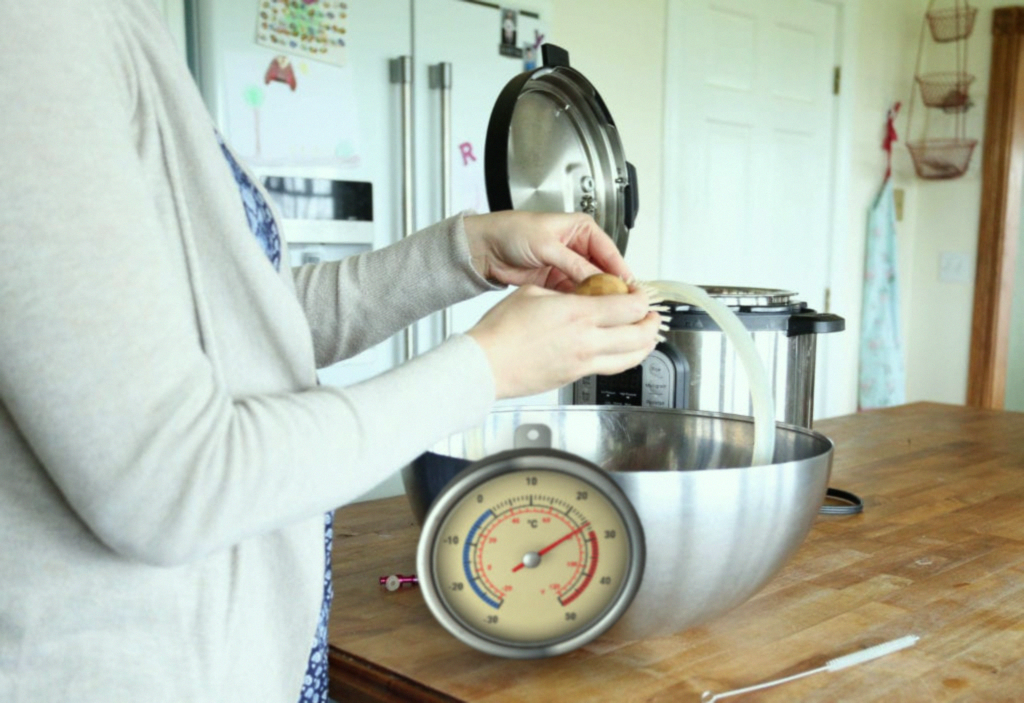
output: 25°C
